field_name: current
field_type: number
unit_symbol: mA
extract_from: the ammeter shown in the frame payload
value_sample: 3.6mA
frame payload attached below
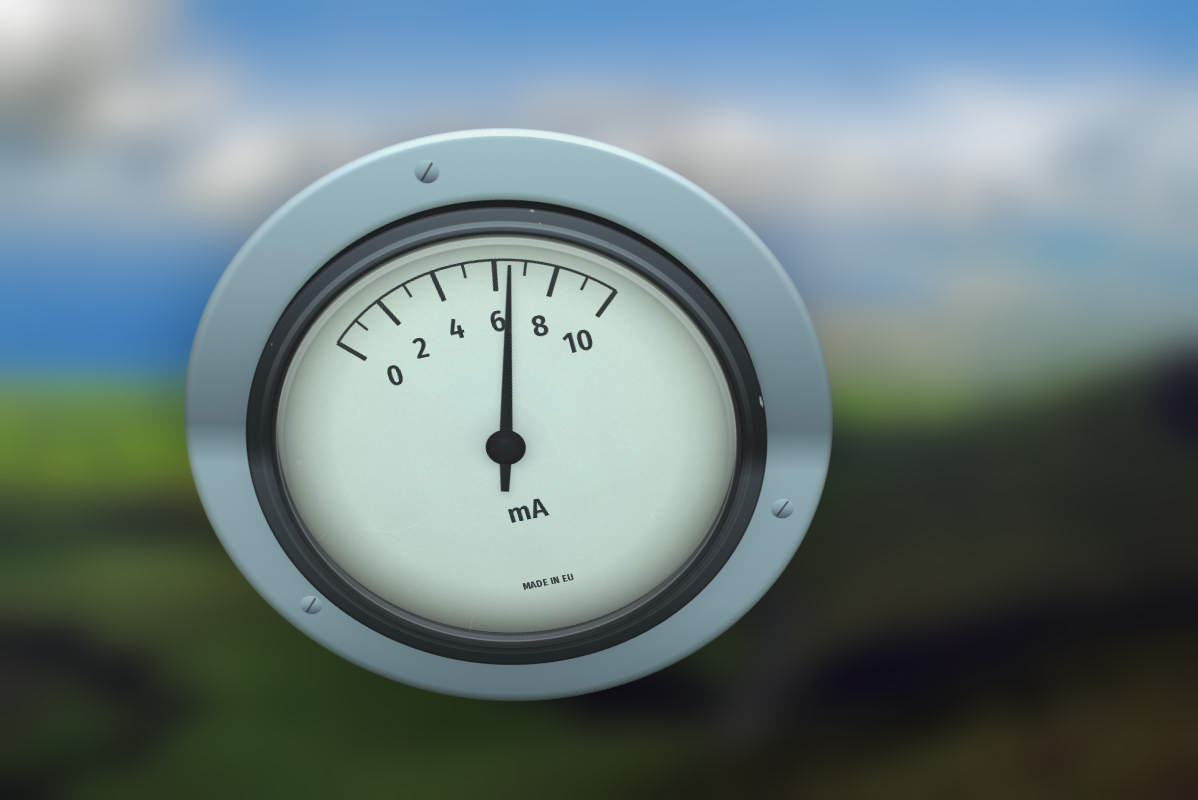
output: 6.5mA
